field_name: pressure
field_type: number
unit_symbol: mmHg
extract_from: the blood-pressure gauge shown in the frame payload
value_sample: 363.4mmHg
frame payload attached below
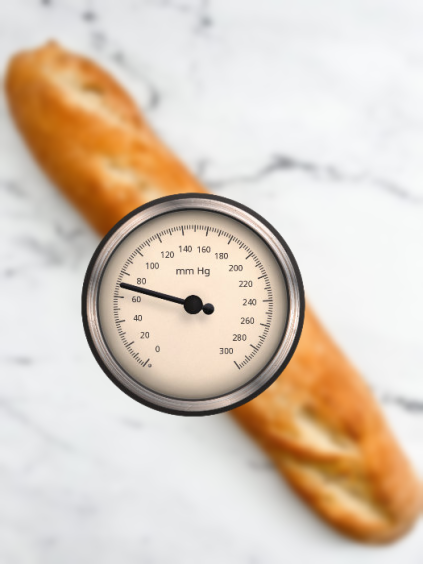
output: 70mmHg
